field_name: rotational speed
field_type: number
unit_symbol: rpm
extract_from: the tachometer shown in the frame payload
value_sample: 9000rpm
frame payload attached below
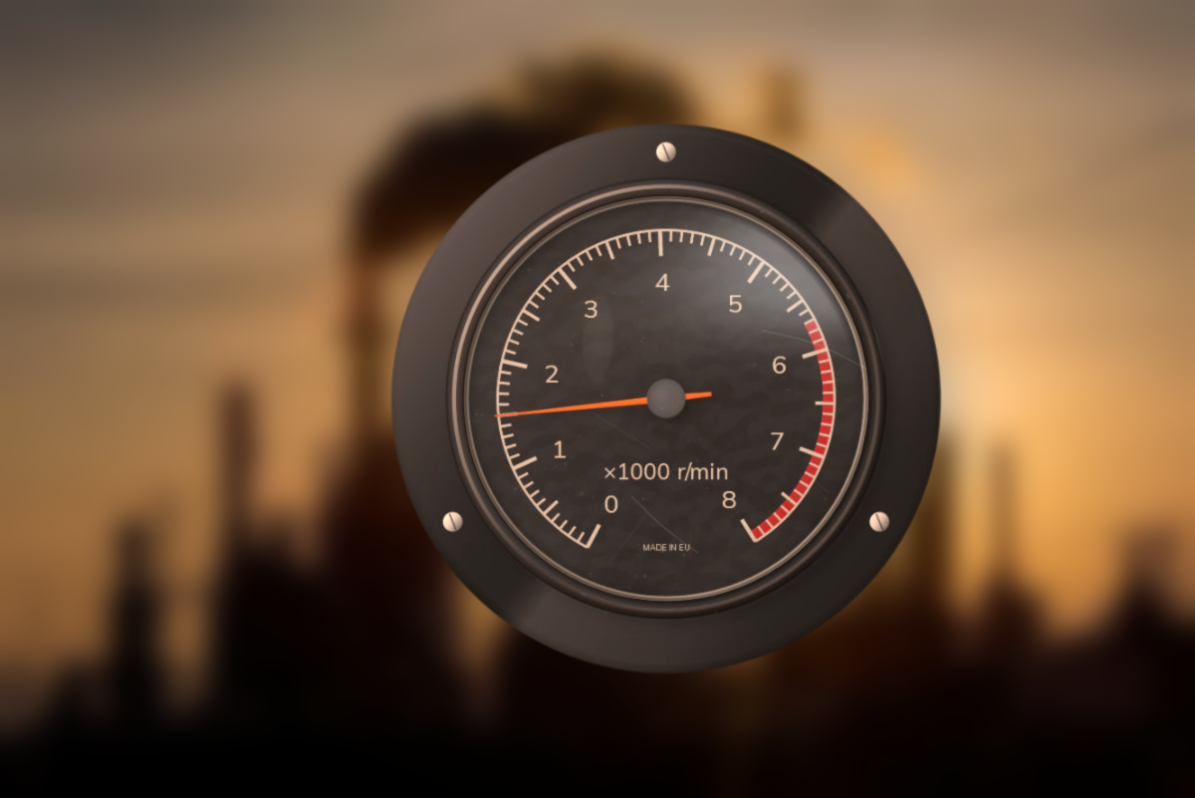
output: 1500rpm
